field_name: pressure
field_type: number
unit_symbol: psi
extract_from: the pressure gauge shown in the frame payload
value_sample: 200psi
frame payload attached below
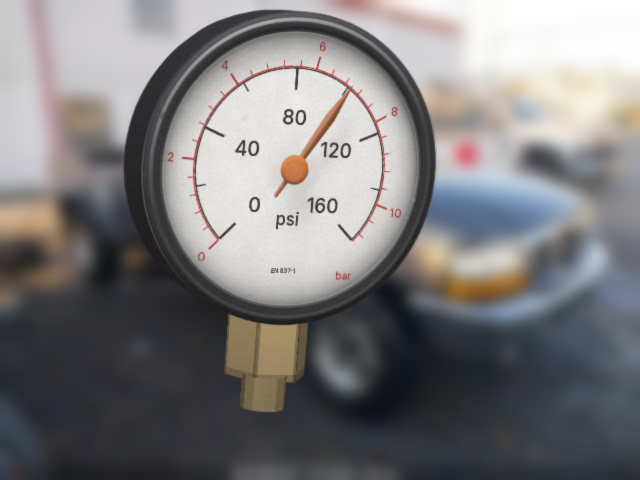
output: 100psi
